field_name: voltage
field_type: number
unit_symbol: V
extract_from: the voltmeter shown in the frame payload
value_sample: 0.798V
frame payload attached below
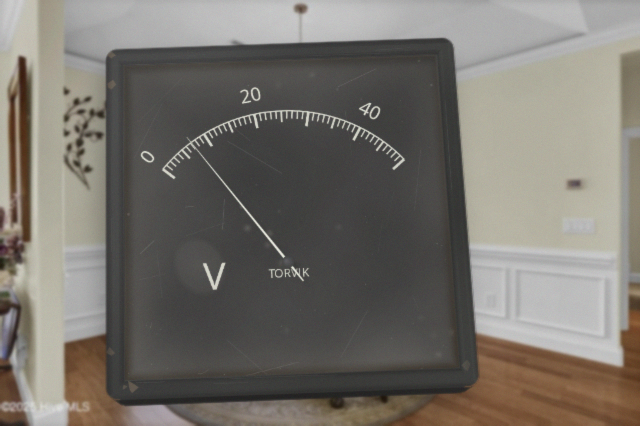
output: 7V
